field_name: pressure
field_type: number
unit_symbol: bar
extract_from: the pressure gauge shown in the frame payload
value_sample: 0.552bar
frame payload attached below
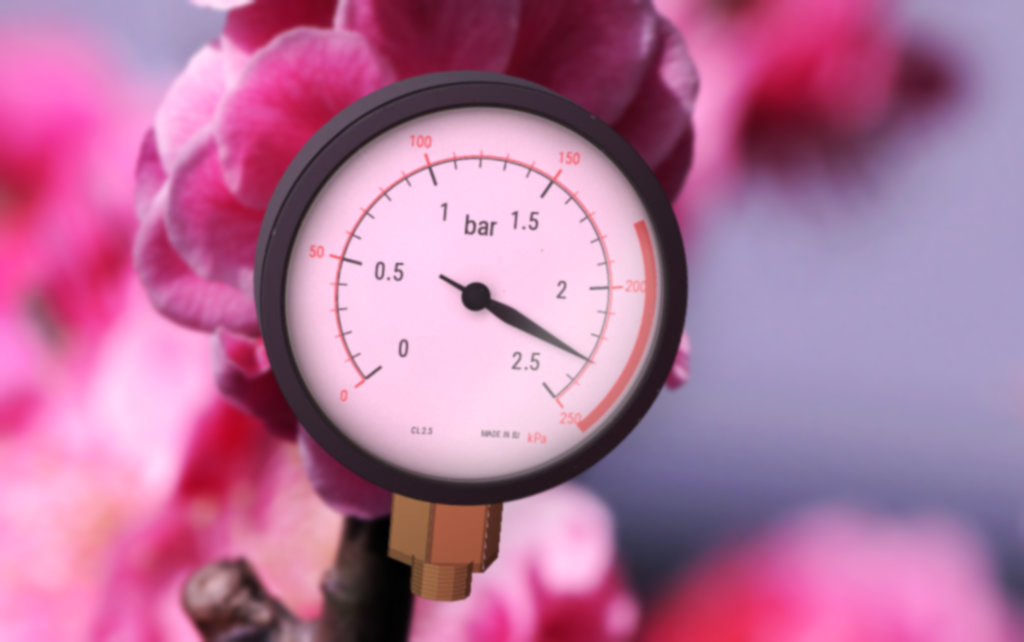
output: 2.3bar
